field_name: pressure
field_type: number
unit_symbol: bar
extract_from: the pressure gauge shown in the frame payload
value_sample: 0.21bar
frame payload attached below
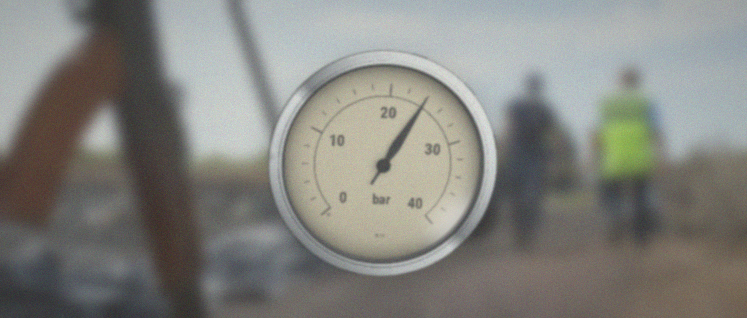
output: 24bar
